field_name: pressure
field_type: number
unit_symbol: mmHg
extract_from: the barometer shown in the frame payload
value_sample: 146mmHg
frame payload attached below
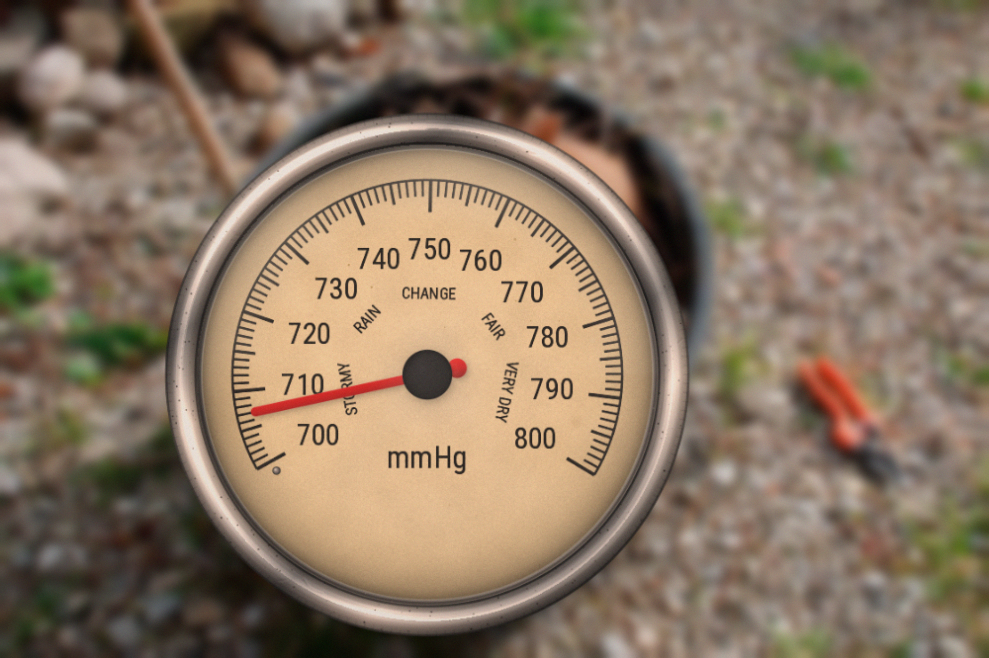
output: 707mmHg
